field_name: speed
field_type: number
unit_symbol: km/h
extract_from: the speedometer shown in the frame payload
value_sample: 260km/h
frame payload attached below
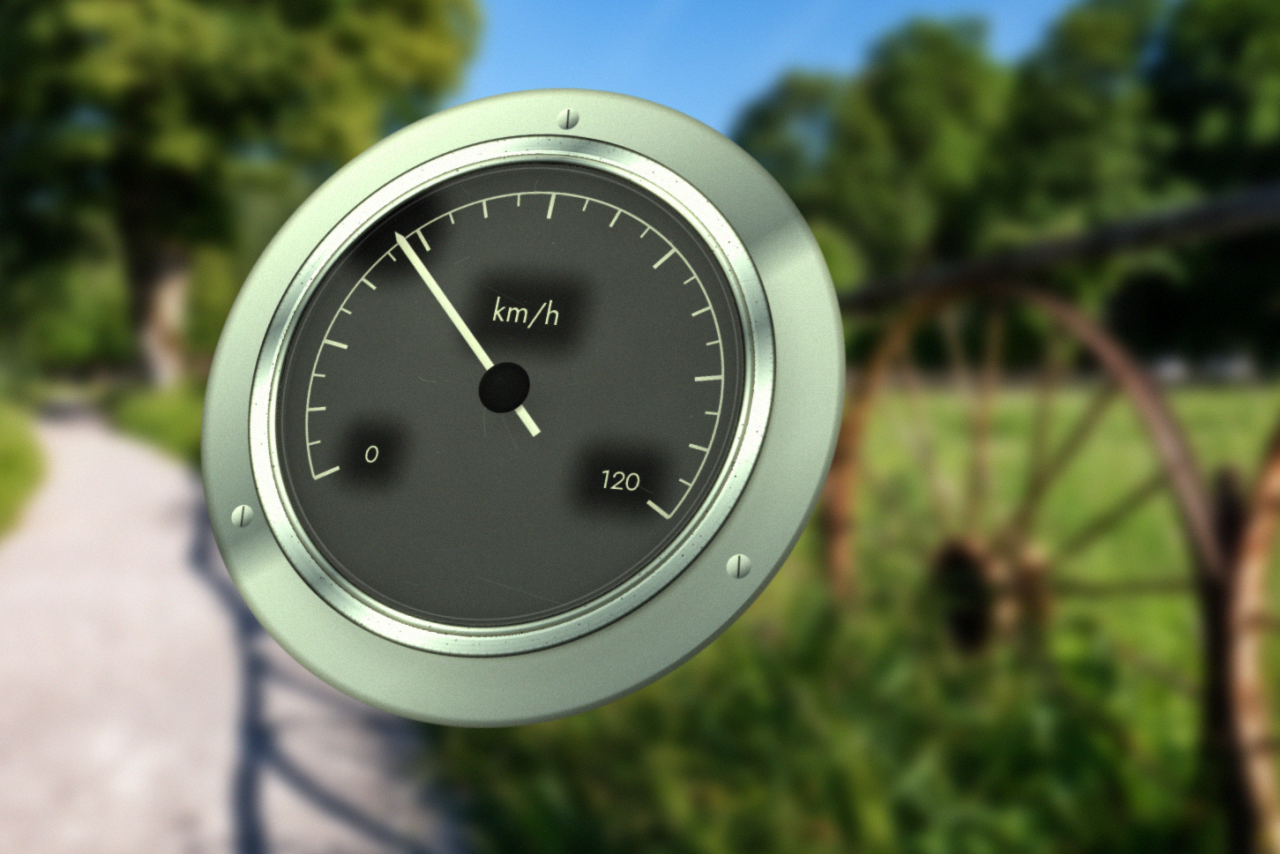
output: 37.5km/h
